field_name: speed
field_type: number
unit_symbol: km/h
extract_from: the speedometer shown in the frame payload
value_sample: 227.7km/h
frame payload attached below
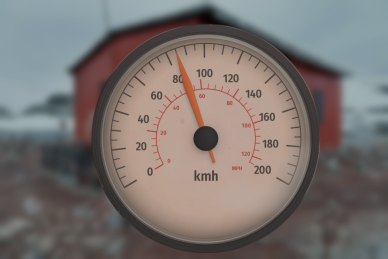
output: 85km/h
